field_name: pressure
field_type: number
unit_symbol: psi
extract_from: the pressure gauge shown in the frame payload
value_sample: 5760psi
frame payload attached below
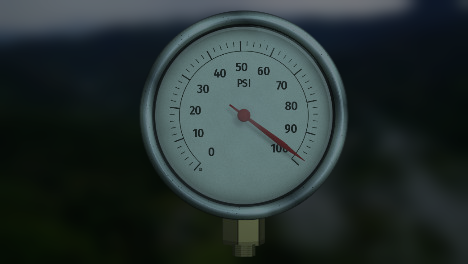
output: 98psi
